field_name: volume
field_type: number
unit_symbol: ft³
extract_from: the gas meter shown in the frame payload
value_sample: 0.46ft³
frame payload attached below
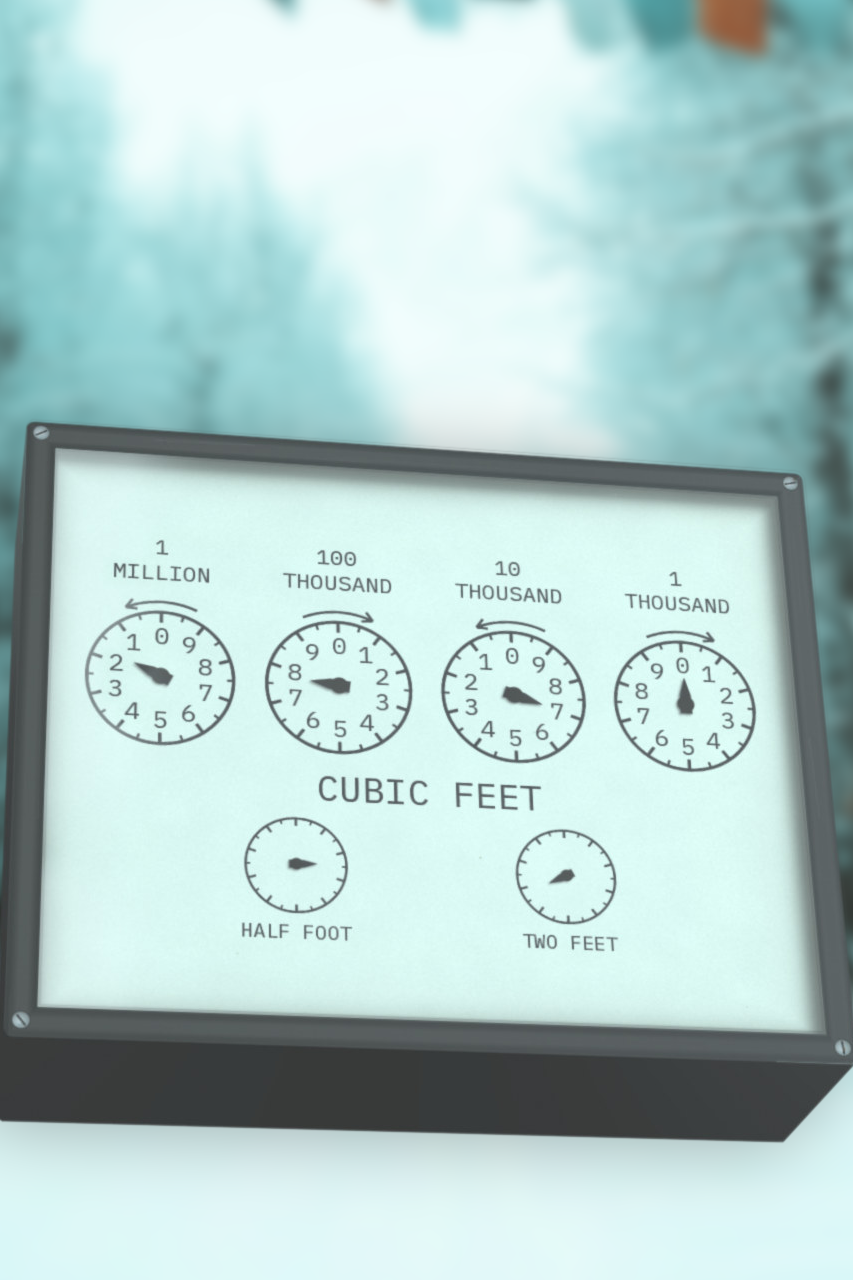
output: 177000ft³
